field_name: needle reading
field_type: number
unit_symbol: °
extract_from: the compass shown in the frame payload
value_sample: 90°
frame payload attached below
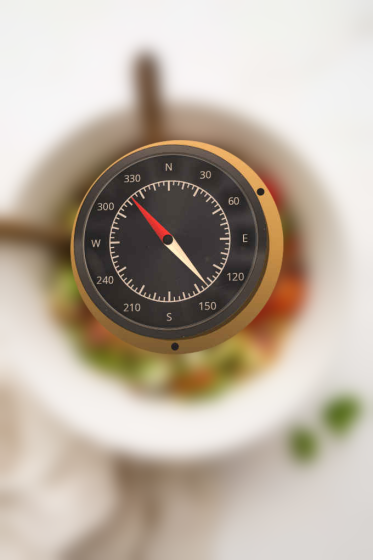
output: 320°
